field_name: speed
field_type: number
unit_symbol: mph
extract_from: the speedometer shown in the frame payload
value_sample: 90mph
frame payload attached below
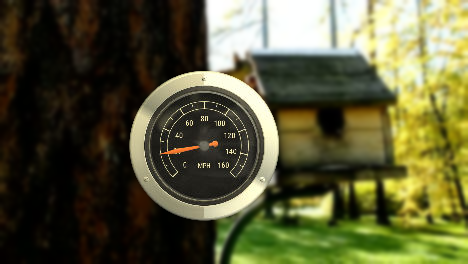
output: 20mph
